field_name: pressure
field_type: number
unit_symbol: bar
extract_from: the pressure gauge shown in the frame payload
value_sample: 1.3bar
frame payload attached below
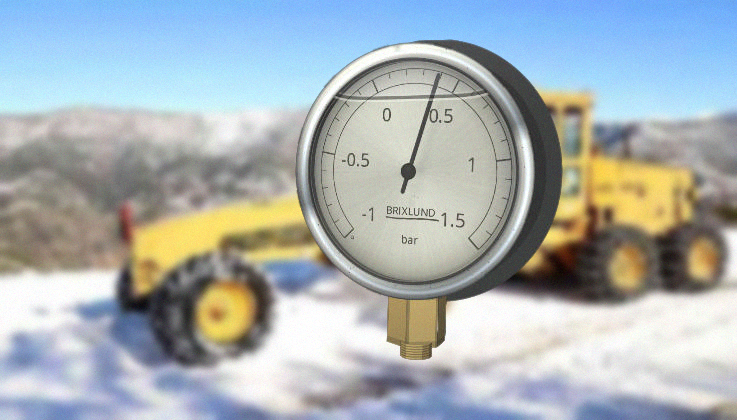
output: 0.4bar
